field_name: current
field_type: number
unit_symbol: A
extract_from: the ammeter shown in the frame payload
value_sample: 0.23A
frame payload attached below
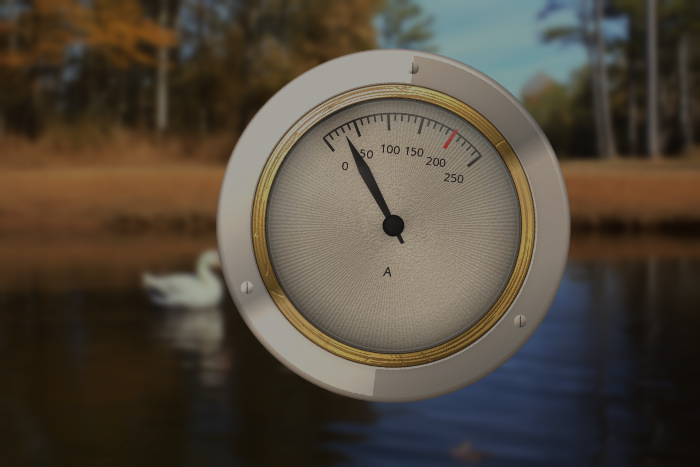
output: 30A
